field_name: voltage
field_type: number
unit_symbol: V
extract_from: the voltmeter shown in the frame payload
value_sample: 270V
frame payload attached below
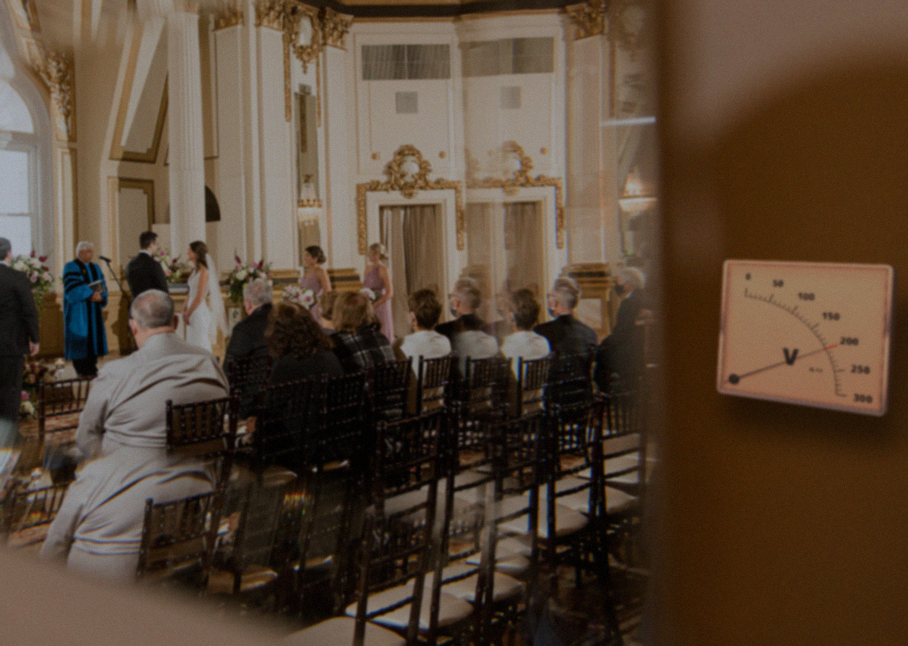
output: 200V
